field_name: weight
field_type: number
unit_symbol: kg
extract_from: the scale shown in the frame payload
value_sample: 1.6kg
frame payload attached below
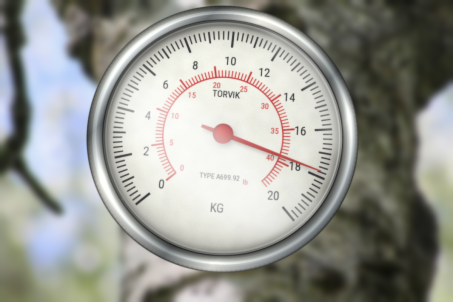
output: 17.8kg
